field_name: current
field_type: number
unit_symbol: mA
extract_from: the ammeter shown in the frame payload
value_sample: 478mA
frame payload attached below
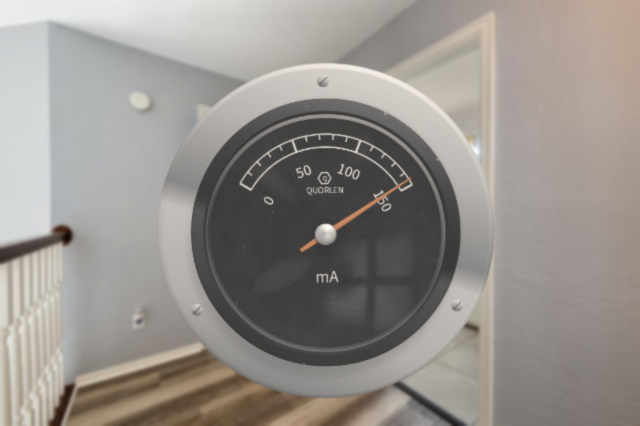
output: 145mA
